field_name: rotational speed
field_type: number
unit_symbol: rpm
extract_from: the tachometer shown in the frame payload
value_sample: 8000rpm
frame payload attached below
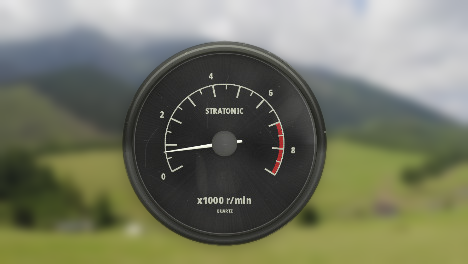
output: 750rpm
